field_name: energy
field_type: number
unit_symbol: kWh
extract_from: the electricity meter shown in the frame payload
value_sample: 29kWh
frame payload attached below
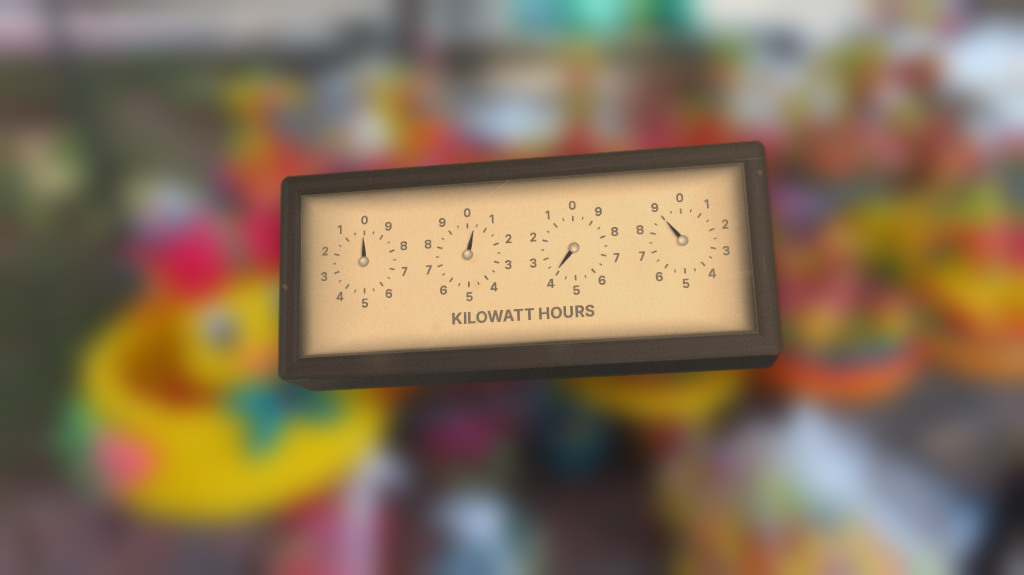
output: 39kWh
